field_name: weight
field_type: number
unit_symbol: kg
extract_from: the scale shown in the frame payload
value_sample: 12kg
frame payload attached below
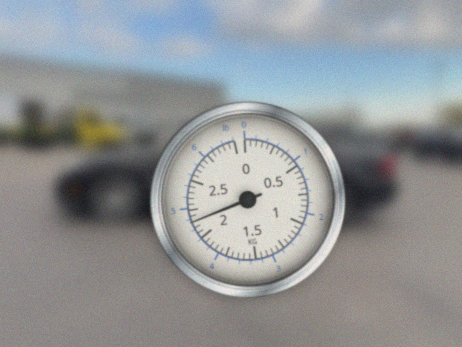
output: 2.15kg
